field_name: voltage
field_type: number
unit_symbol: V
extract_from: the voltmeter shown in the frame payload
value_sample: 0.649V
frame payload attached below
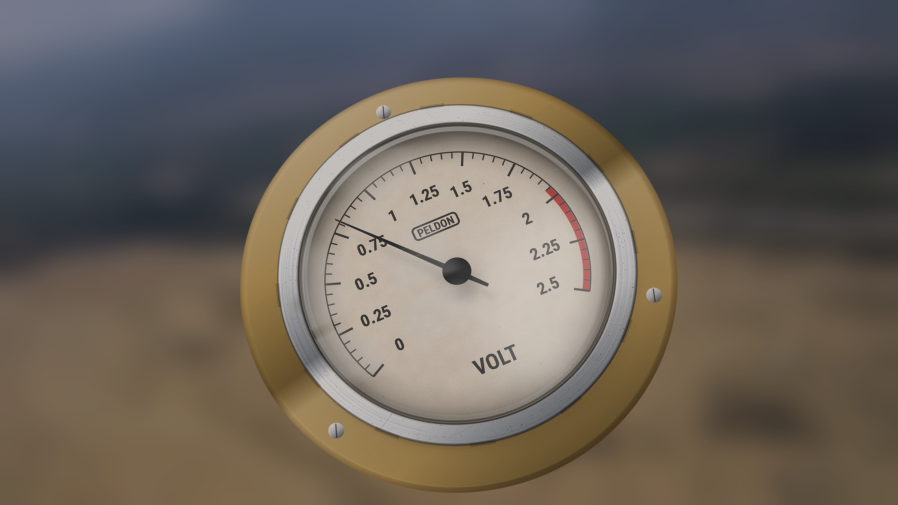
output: 0.8V
